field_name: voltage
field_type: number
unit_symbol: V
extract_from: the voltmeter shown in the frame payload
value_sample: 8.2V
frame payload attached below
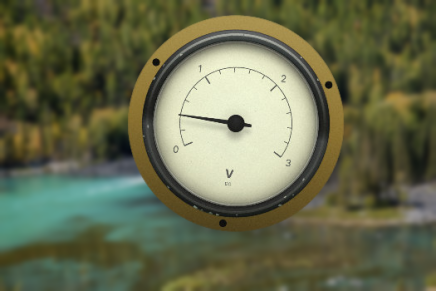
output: 0.4V
